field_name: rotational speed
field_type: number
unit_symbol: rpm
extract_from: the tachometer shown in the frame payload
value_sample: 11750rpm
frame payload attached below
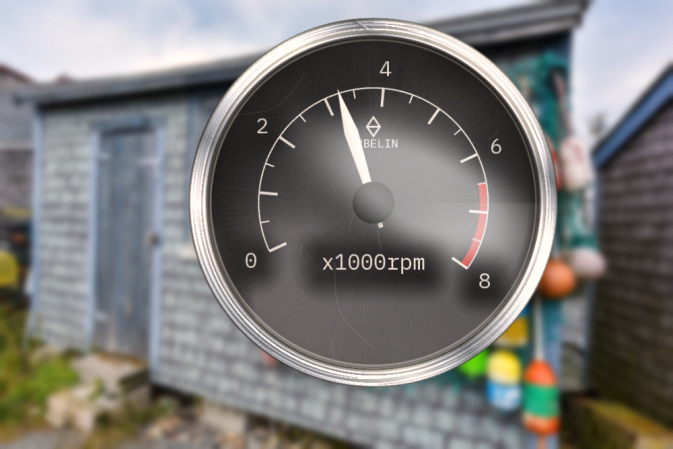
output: 3250rpm
